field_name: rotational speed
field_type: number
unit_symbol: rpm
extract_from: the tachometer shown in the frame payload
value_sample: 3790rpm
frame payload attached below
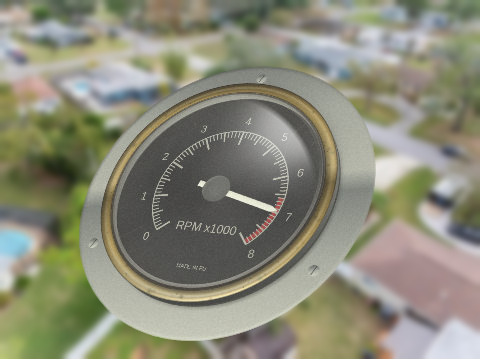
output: 7000rpm
